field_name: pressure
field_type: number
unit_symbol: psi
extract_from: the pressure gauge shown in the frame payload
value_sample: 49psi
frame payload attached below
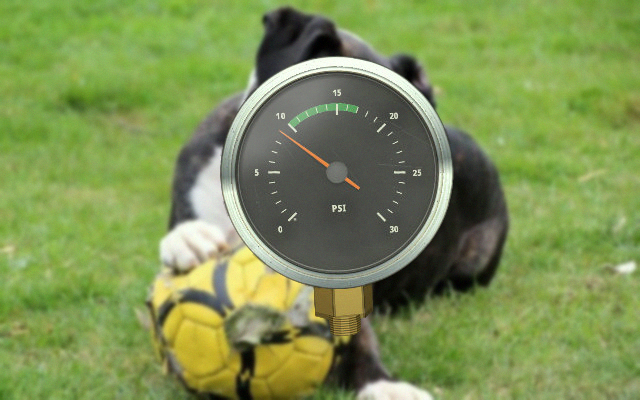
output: 9psi
